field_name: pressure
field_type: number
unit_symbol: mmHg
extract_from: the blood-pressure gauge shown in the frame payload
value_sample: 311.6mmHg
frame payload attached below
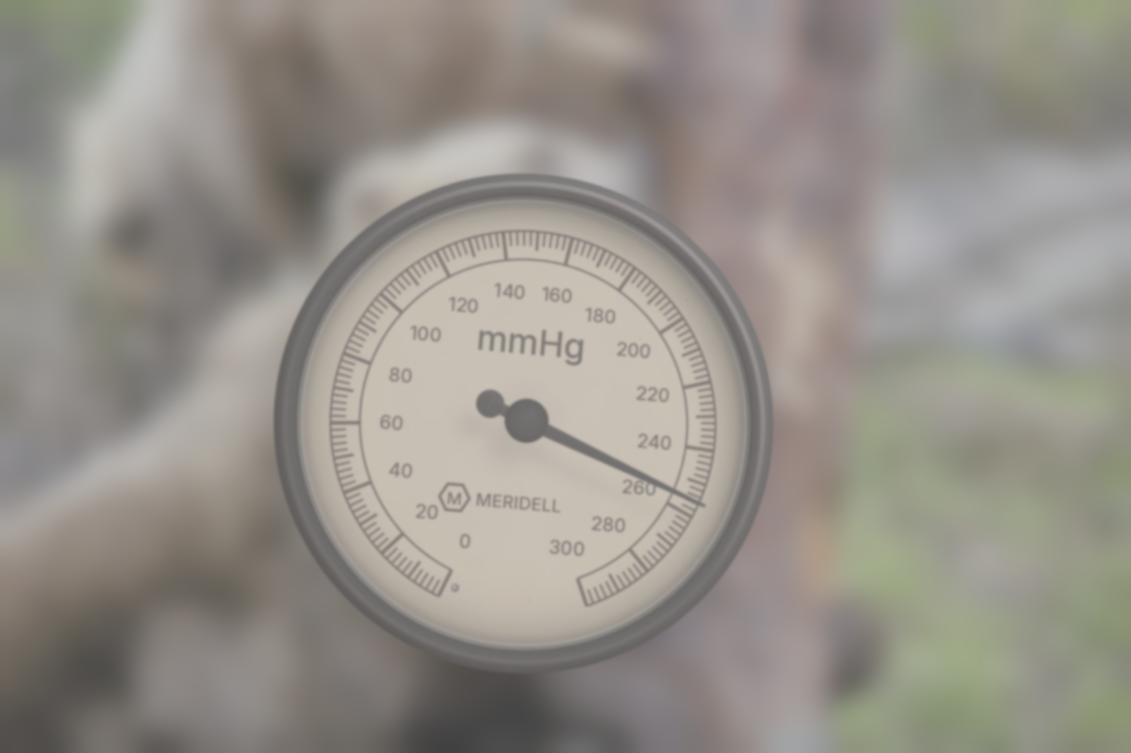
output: 256mmHg
